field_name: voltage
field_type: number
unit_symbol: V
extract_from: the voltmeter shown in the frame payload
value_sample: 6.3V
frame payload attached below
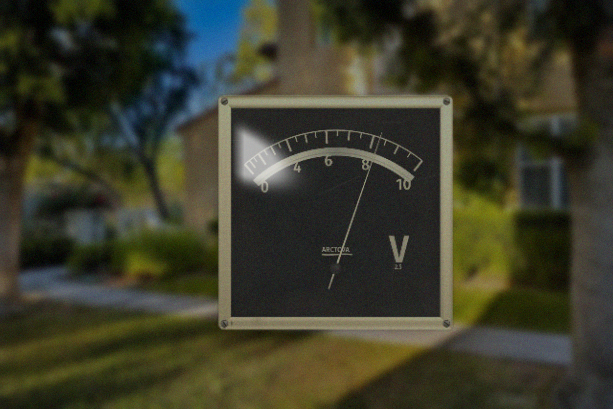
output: 8.25V
